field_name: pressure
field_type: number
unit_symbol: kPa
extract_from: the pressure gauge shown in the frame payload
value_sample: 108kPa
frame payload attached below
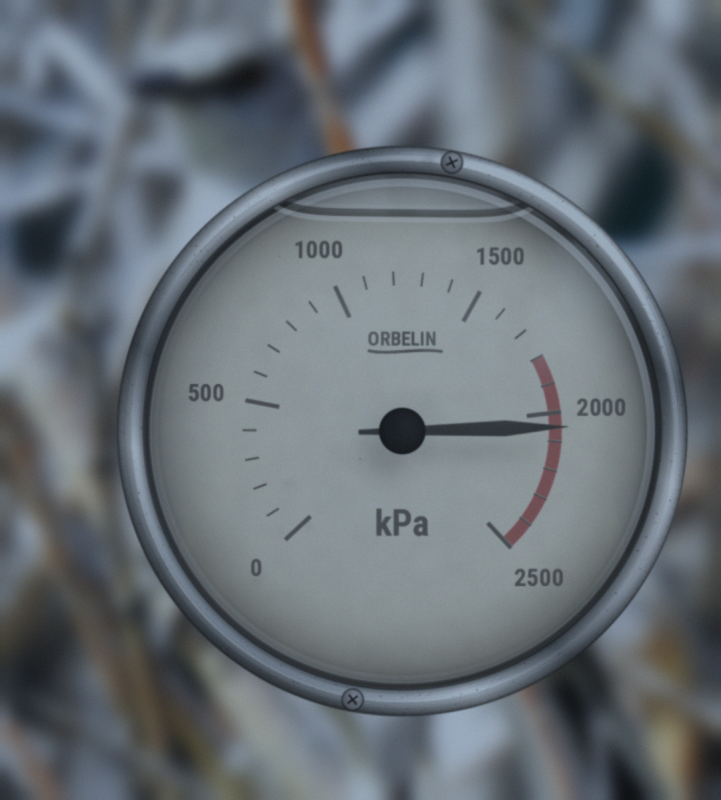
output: 2050kPa
